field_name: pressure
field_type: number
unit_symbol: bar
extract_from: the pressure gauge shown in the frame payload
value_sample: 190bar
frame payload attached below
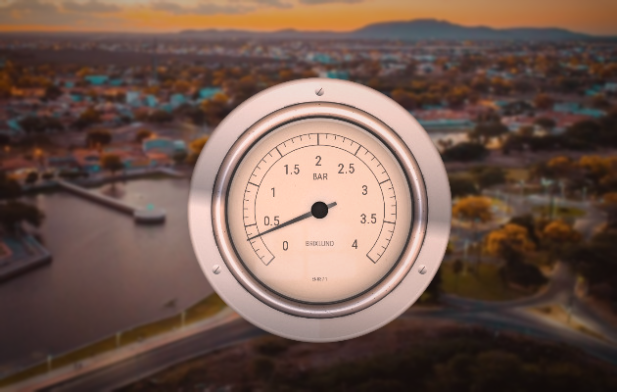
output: 0.35bar
